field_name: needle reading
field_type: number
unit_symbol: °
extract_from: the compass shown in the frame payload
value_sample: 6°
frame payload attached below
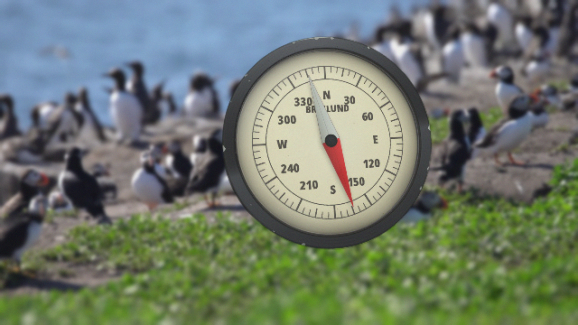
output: 165°
